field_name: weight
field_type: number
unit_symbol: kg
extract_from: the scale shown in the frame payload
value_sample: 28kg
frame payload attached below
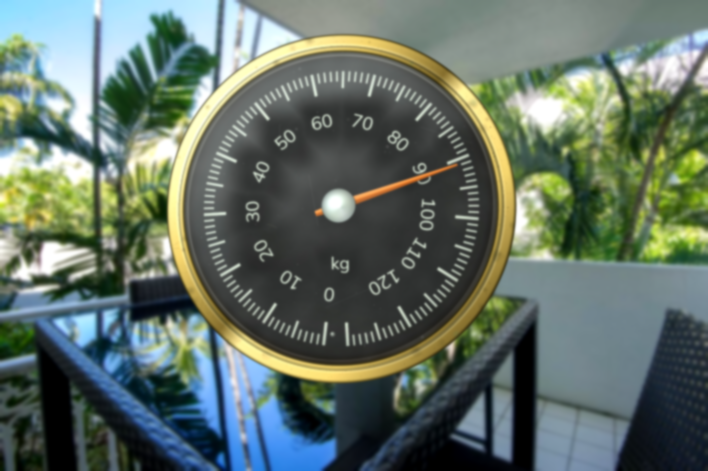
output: 91kg
